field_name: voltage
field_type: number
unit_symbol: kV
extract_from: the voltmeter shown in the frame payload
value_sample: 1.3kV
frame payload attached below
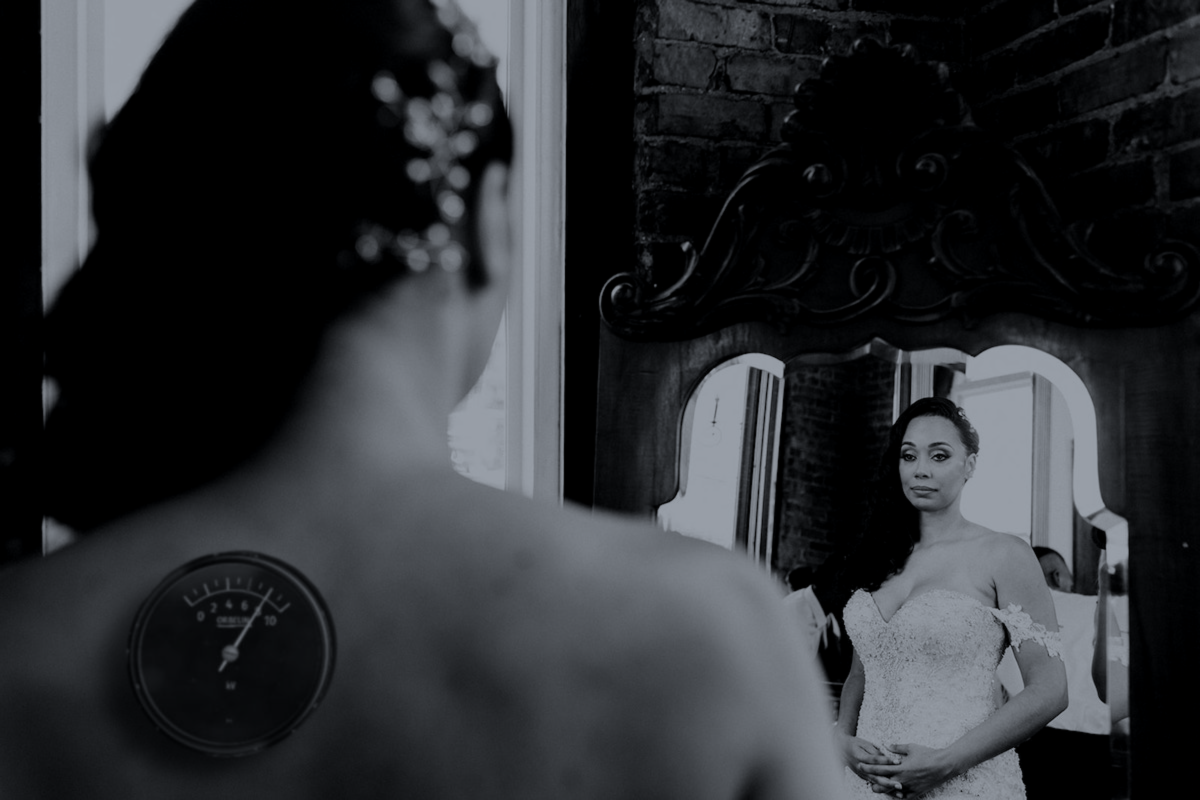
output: 8kV
